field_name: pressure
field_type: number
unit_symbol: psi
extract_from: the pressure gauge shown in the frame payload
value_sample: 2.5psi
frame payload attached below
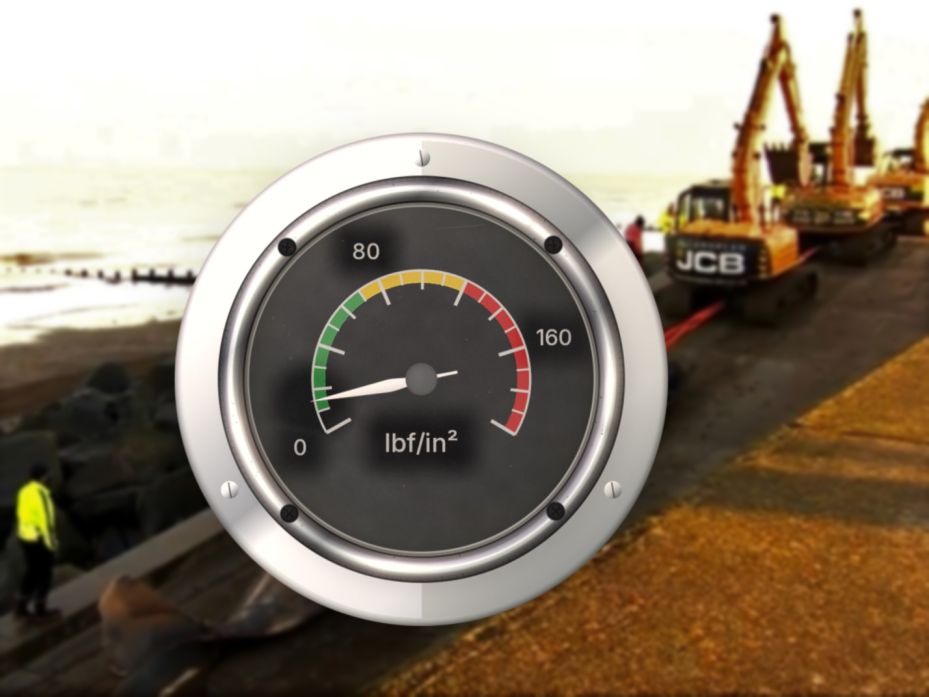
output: 15psi
